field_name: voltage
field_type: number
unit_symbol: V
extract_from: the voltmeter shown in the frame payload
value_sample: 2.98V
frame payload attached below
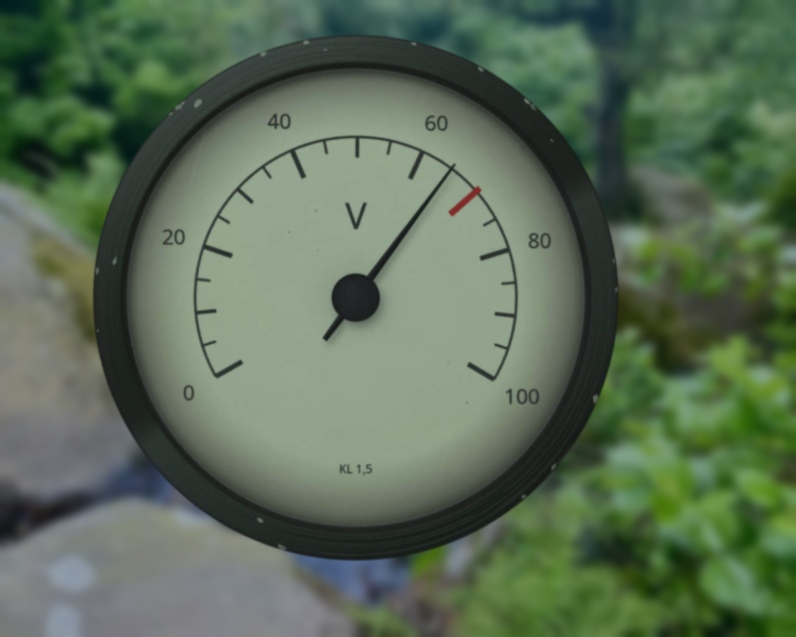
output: 65V
